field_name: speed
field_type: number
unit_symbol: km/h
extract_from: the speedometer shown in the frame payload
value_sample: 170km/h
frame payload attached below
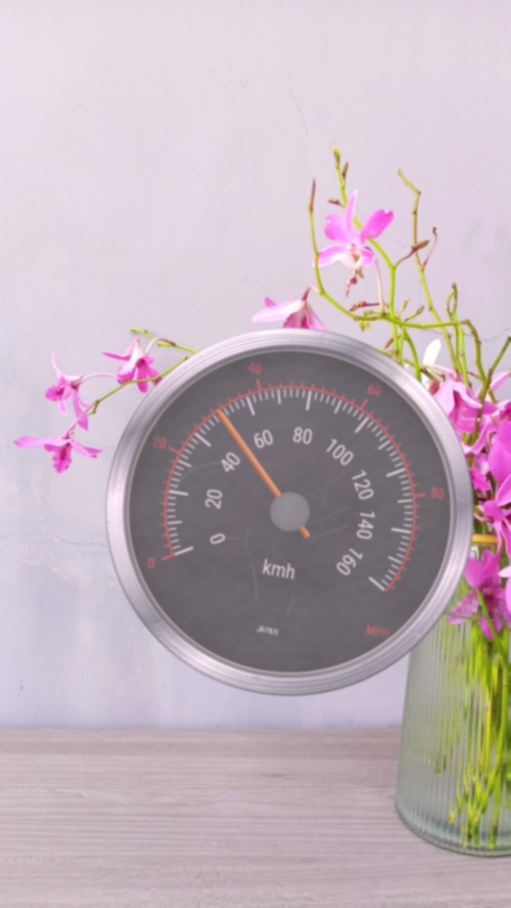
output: 50km/h
